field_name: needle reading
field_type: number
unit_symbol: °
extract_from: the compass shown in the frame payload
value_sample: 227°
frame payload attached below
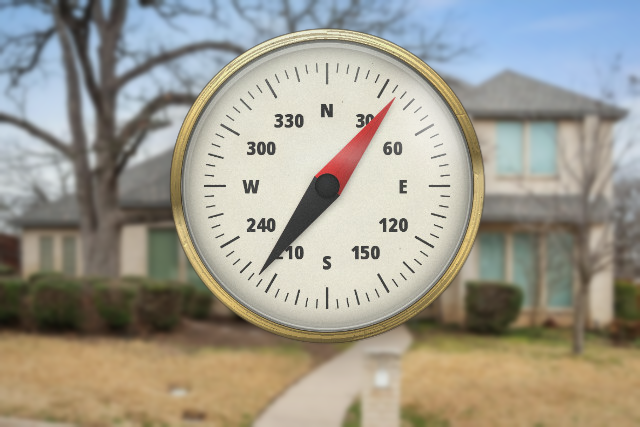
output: 37.5°
